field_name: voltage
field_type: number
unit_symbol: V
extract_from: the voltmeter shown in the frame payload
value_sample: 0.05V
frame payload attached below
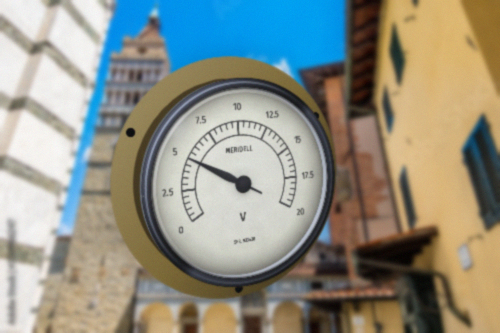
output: 5V
